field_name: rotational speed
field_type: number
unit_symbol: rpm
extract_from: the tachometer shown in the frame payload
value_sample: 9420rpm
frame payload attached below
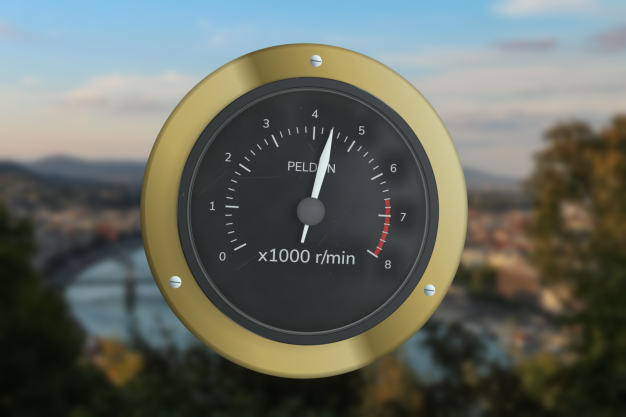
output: 4400rpm
